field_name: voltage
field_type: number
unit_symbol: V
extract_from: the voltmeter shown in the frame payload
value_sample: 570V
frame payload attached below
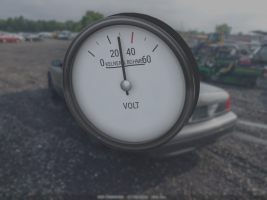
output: 30V
